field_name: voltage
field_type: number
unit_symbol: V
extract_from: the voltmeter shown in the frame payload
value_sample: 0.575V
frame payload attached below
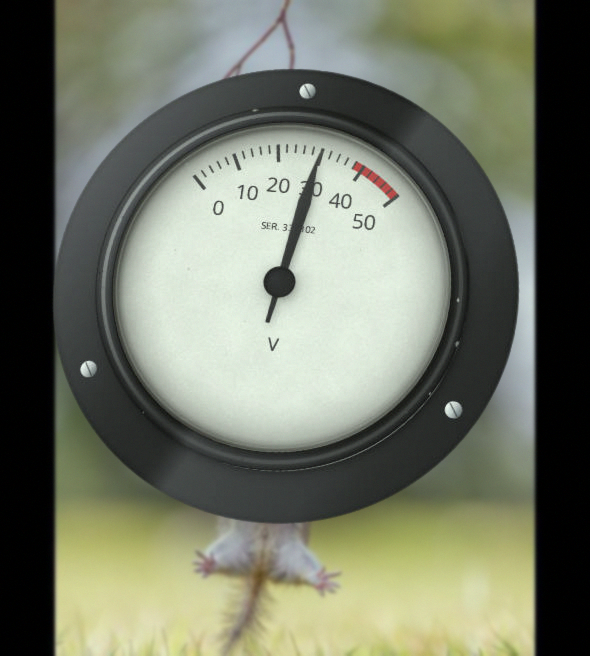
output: 30V
